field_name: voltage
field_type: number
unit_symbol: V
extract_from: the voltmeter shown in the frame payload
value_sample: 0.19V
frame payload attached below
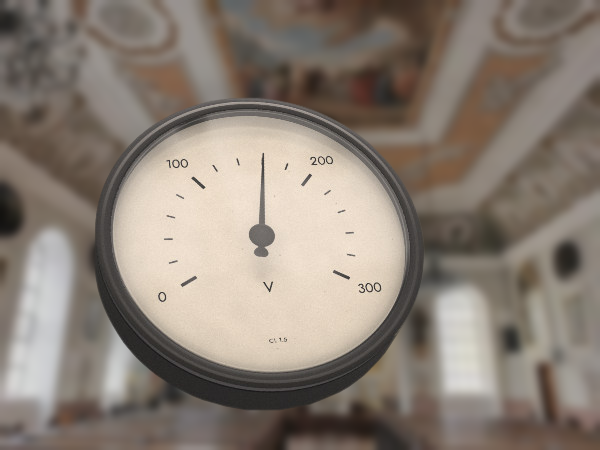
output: 160V
